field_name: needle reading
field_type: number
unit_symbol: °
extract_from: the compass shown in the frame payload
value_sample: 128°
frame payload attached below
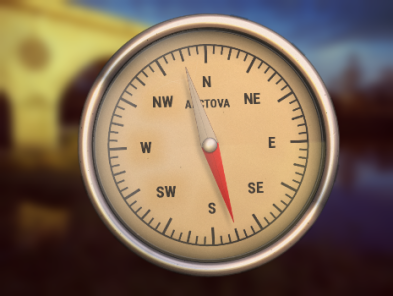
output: 165°
